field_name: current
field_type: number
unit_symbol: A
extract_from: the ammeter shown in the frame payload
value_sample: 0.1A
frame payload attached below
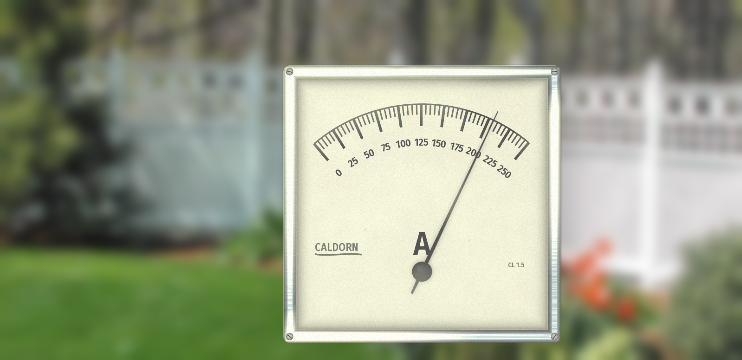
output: 205A
